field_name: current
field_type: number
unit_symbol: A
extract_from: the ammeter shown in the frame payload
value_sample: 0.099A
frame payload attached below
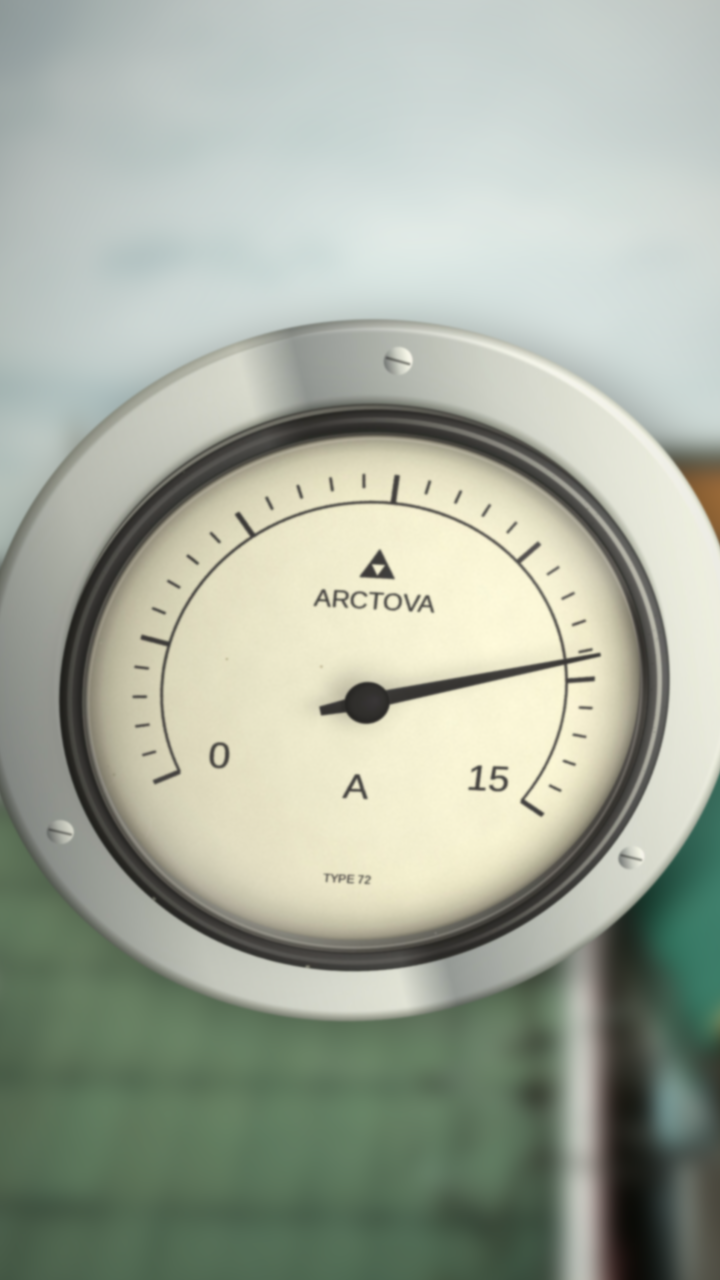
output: 12A
